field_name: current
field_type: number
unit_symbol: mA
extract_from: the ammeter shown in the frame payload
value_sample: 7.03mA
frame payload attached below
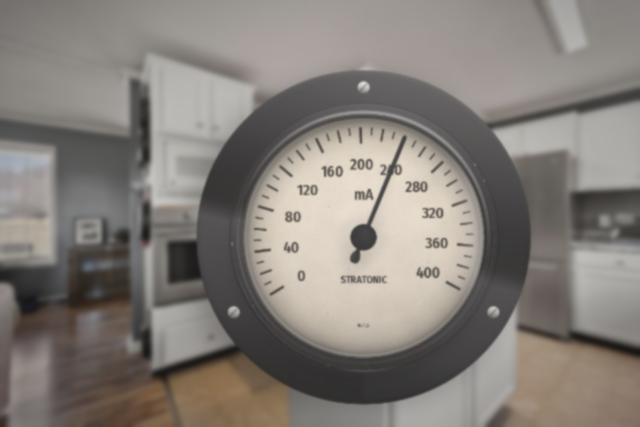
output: 240mA
